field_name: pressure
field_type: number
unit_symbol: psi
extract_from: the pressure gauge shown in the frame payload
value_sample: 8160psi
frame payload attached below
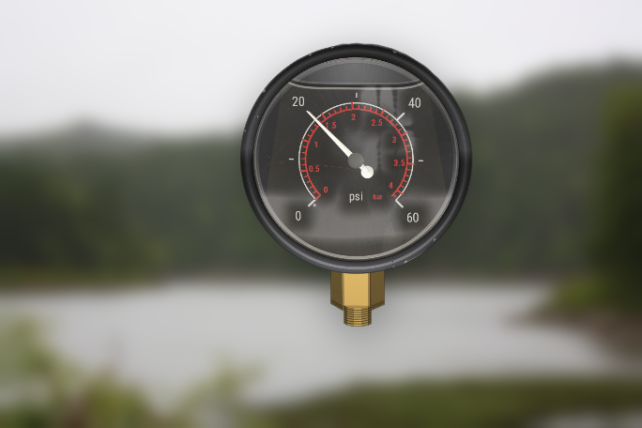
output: 20psi
